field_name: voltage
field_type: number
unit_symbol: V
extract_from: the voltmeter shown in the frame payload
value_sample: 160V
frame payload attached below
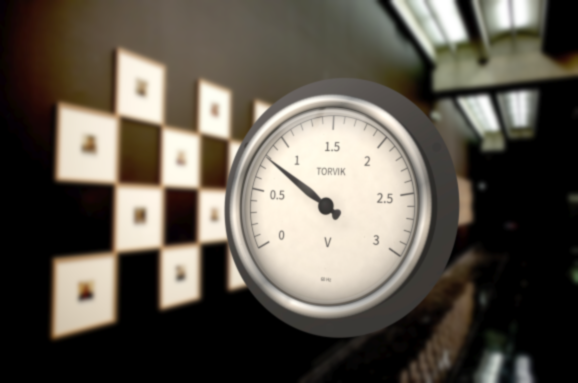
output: 0.8V
